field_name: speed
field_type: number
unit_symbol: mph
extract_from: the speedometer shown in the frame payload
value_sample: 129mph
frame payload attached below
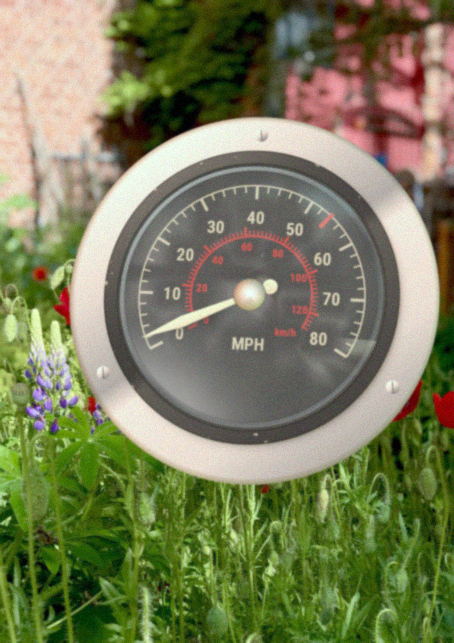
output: 2mph
